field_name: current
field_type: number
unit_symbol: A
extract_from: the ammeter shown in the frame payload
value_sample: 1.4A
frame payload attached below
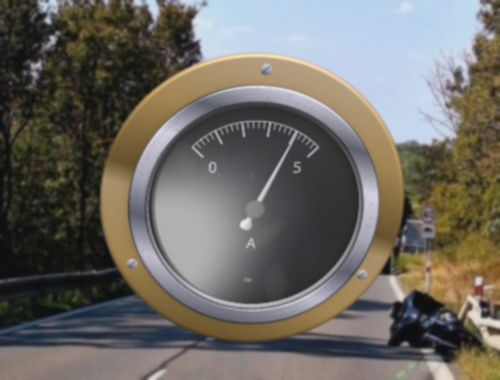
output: 4A
